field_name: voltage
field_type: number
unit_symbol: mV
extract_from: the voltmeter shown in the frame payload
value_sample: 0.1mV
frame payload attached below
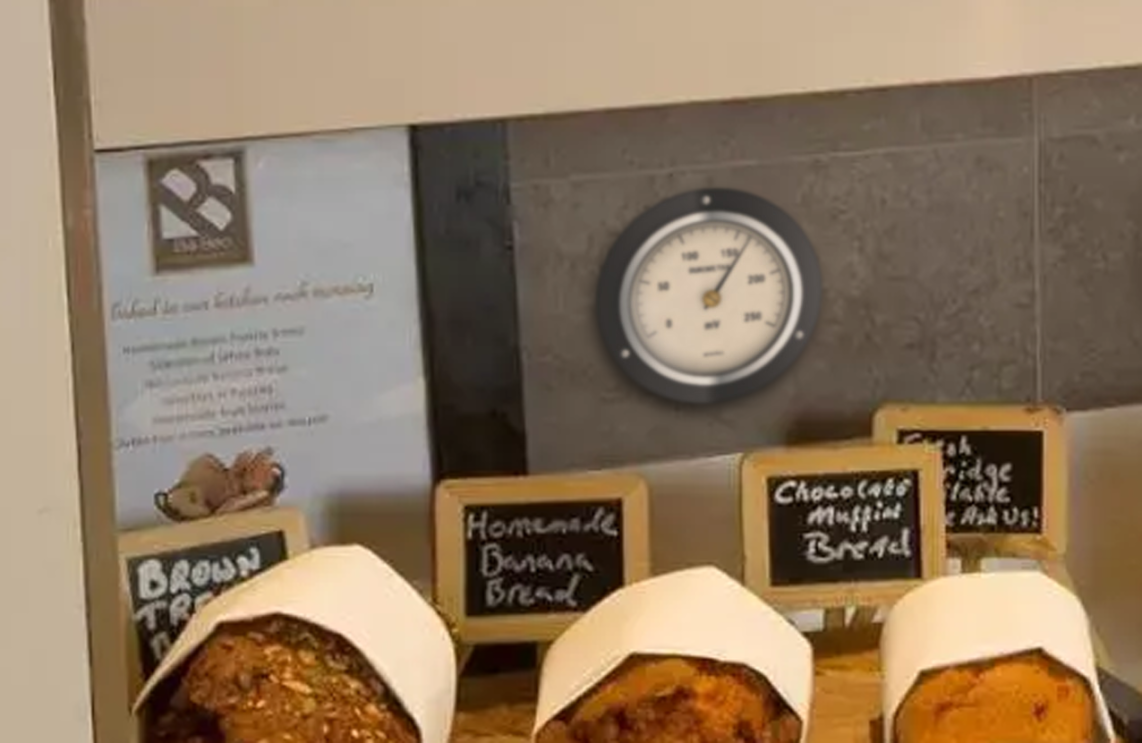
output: 160mV
